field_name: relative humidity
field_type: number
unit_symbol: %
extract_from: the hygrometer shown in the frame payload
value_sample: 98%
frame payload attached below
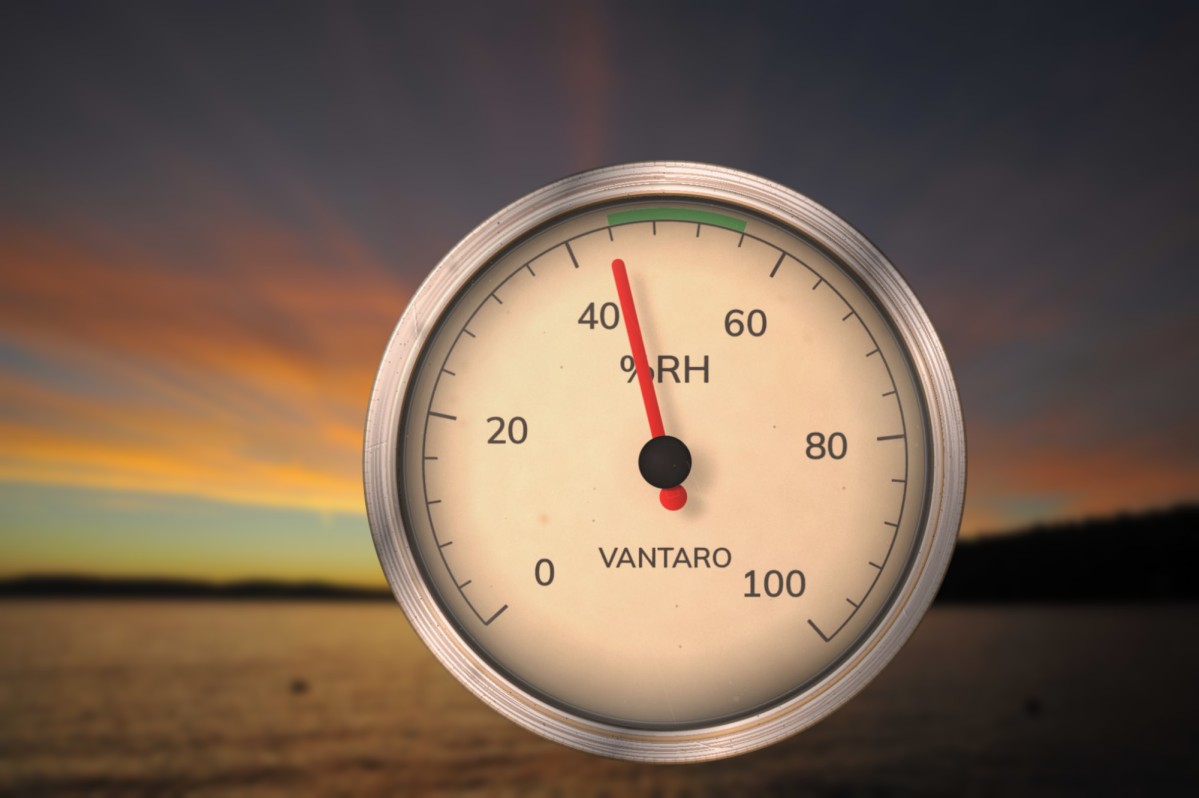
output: 44%
